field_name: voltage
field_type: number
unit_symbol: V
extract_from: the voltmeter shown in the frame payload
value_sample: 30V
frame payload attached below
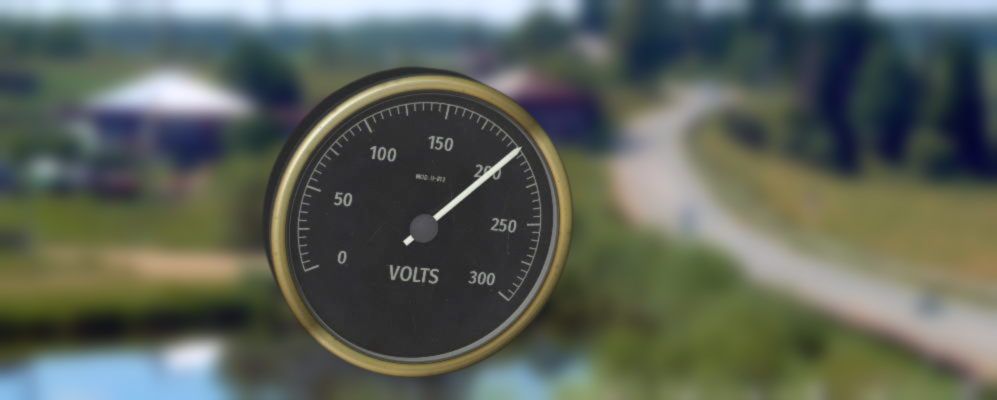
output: 200V
